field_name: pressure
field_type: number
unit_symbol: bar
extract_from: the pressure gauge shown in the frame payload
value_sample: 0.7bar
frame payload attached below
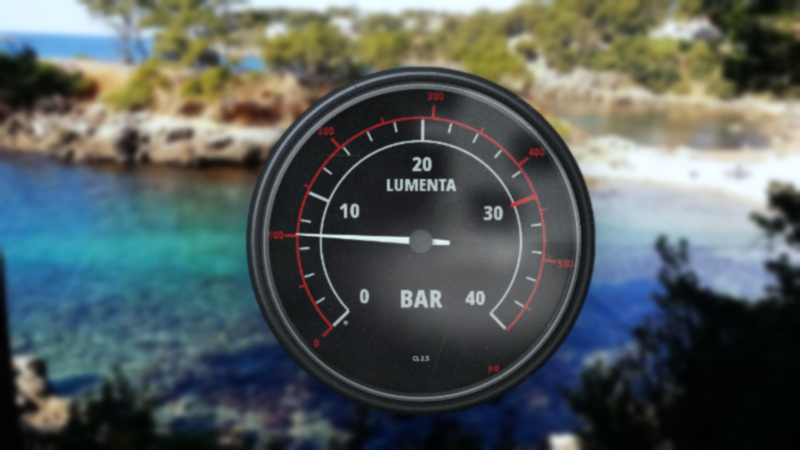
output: 7bar
